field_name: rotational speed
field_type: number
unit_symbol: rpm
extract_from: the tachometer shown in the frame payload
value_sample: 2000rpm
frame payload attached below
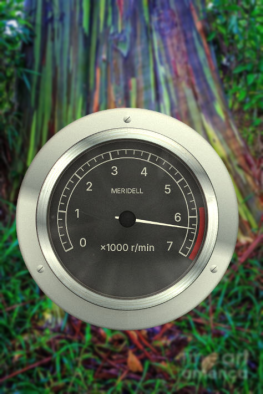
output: 6300rpm
